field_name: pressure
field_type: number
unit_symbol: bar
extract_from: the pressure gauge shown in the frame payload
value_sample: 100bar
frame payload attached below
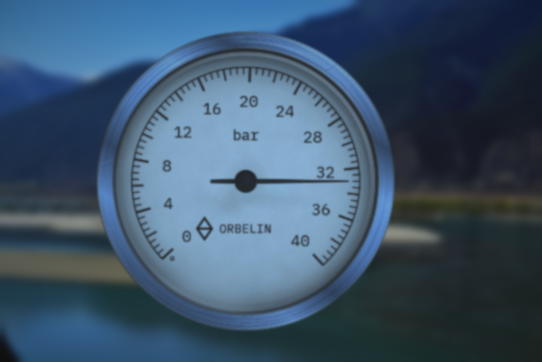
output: 33bar
